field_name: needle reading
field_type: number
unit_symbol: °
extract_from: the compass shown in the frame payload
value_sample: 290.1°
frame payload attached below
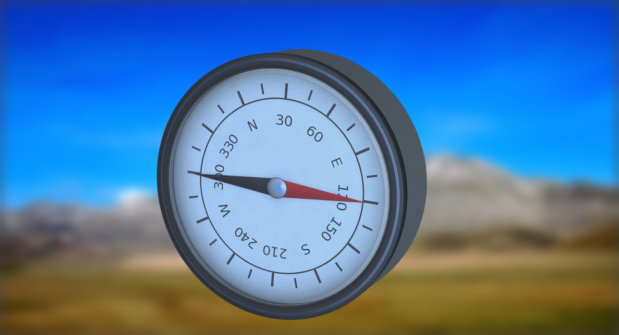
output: 120°
